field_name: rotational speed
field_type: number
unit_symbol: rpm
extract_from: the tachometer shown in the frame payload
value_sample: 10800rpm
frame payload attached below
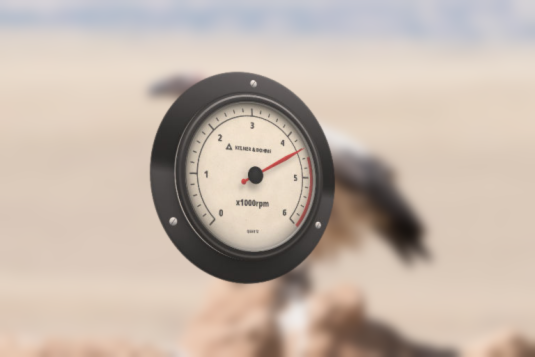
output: 4400rpm
